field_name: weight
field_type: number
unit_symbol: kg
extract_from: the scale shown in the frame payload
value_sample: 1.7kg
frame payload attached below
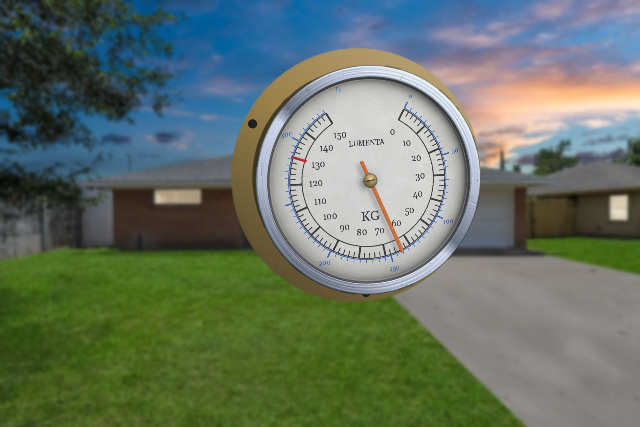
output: 64kg
